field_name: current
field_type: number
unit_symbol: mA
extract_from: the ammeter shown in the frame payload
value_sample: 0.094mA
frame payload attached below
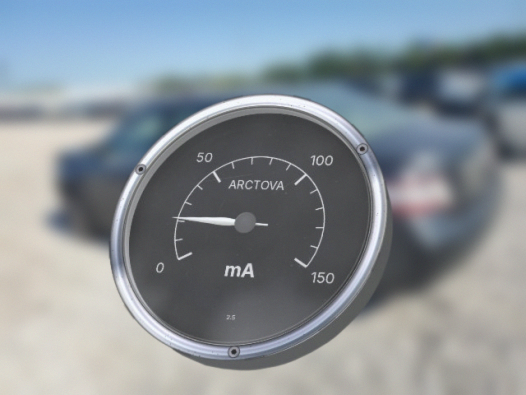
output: 20mA
